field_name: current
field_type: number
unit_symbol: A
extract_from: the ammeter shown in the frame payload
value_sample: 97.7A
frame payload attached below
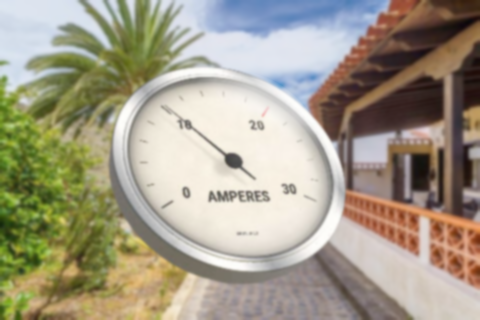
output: 10A
